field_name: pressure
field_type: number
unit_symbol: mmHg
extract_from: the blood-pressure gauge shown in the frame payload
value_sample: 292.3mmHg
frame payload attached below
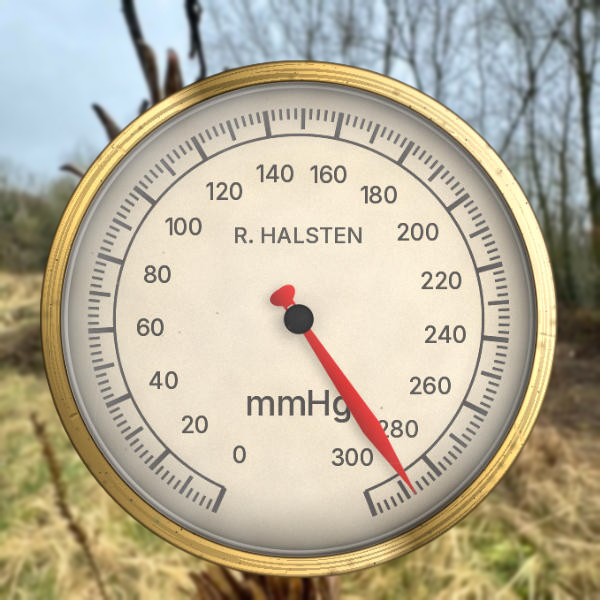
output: 288mmHg
